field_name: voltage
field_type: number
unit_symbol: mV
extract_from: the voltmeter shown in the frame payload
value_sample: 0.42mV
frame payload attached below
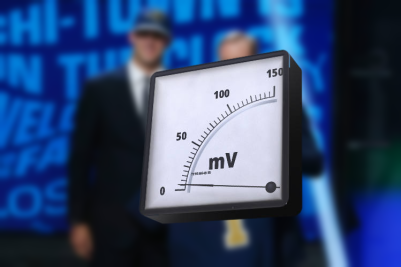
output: 5mV
